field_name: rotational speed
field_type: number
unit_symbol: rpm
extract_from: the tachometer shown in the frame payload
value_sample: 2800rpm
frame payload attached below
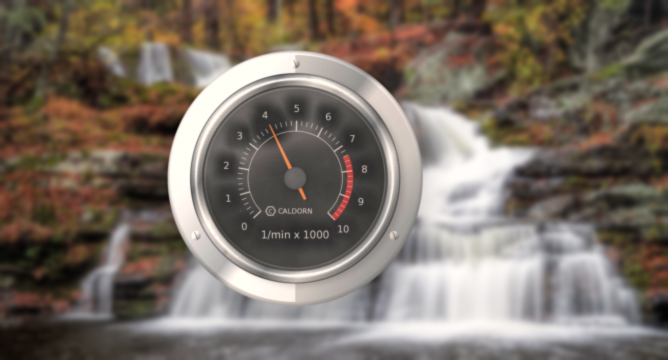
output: 4000rpm
